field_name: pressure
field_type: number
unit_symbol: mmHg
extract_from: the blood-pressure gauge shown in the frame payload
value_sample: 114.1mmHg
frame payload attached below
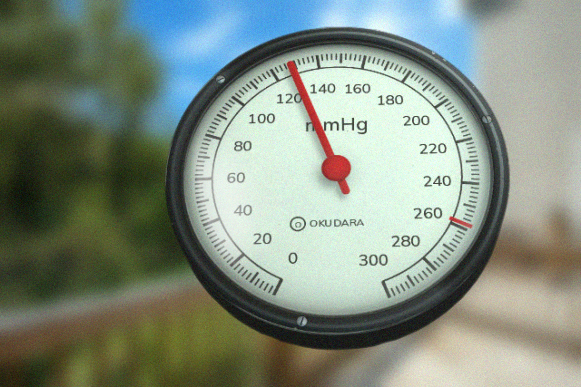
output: 128mmHg
